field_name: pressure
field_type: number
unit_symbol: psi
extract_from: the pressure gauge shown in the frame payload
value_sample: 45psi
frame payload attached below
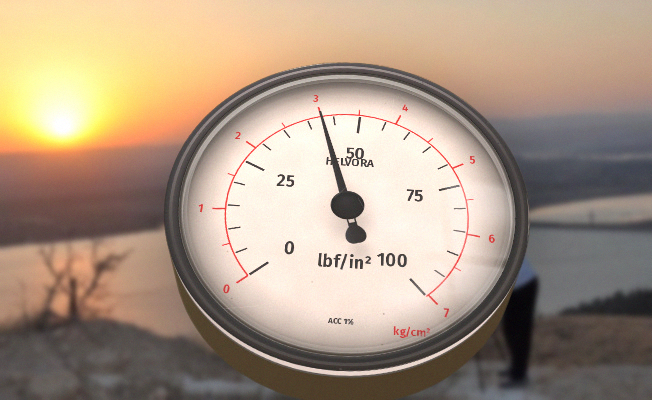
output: 42.5psi
